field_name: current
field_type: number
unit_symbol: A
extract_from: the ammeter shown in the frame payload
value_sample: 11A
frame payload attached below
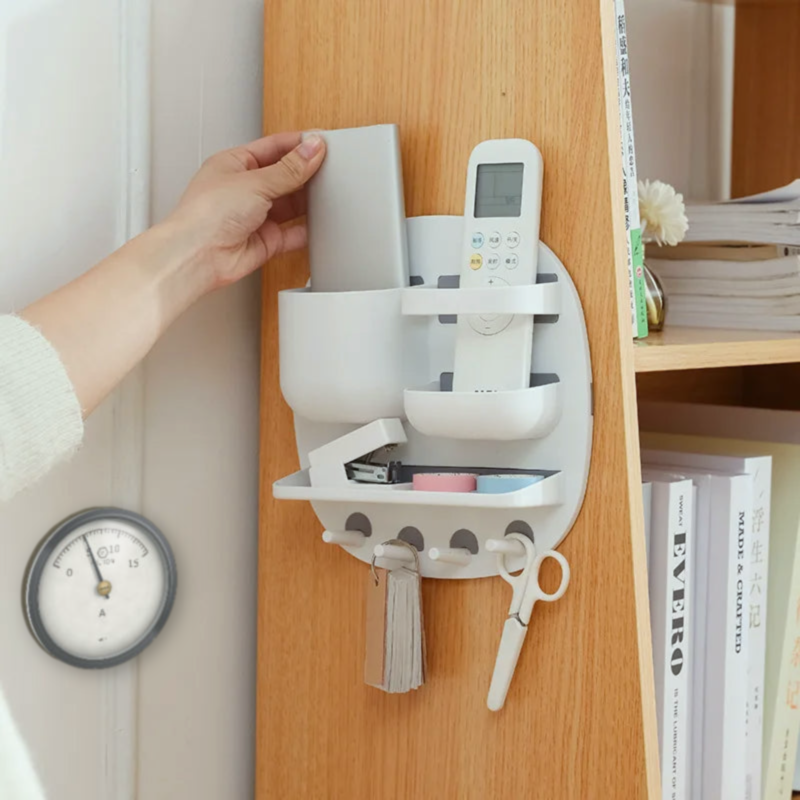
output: 5A
